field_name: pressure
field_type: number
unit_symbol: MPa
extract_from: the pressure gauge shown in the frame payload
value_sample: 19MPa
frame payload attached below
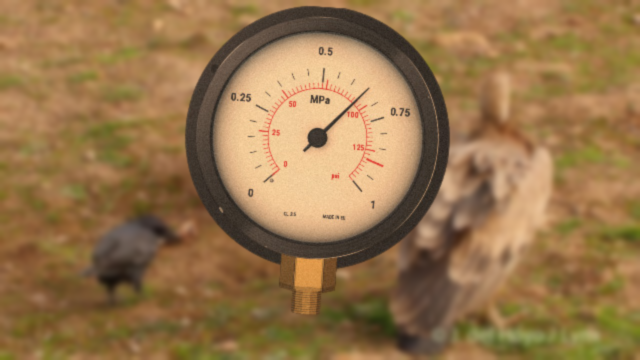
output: 0.65MPa
